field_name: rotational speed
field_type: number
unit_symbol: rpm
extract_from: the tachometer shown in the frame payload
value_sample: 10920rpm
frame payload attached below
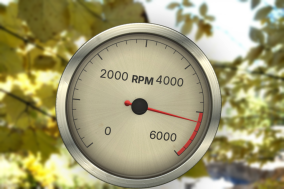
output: 5200rpm
